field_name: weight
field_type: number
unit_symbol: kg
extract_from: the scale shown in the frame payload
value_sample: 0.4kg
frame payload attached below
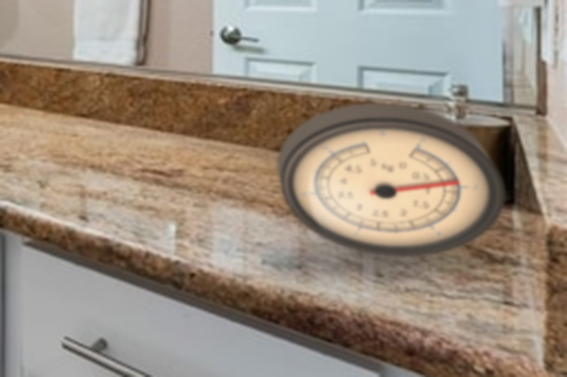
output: 0.75kg
